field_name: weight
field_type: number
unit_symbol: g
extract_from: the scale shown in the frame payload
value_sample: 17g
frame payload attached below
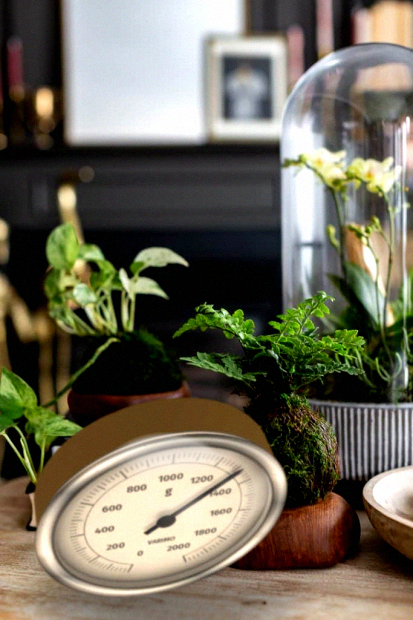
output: 1300g
